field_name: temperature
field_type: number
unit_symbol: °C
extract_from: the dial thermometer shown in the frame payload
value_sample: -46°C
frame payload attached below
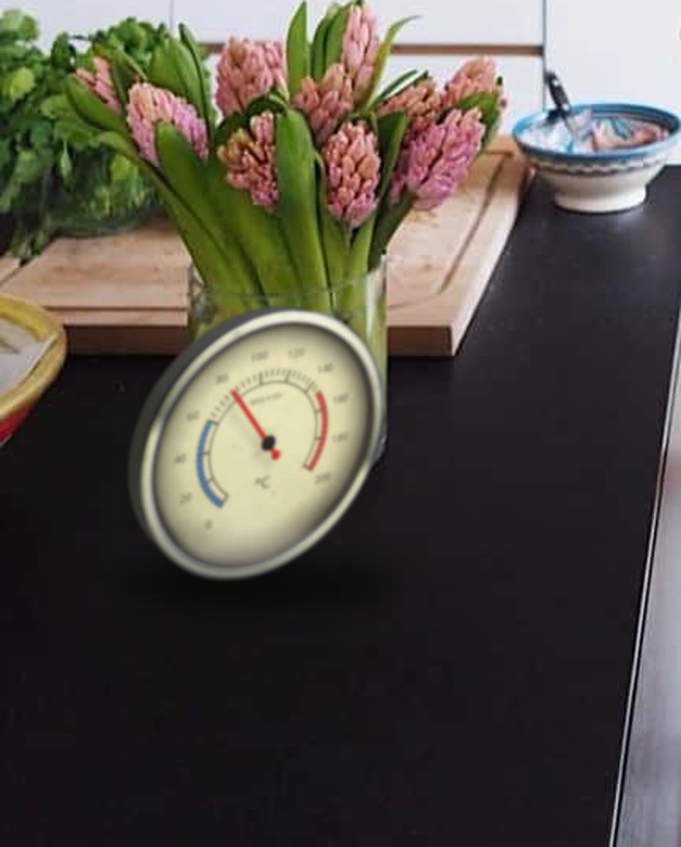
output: 80°C
